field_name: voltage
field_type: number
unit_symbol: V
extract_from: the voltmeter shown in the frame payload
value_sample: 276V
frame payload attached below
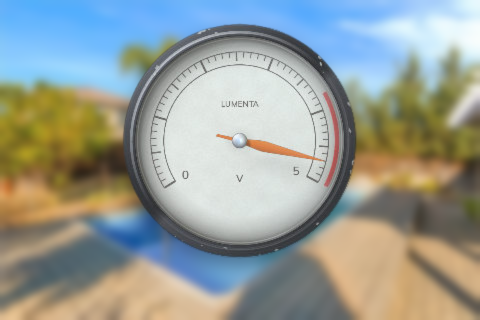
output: 4.7V
